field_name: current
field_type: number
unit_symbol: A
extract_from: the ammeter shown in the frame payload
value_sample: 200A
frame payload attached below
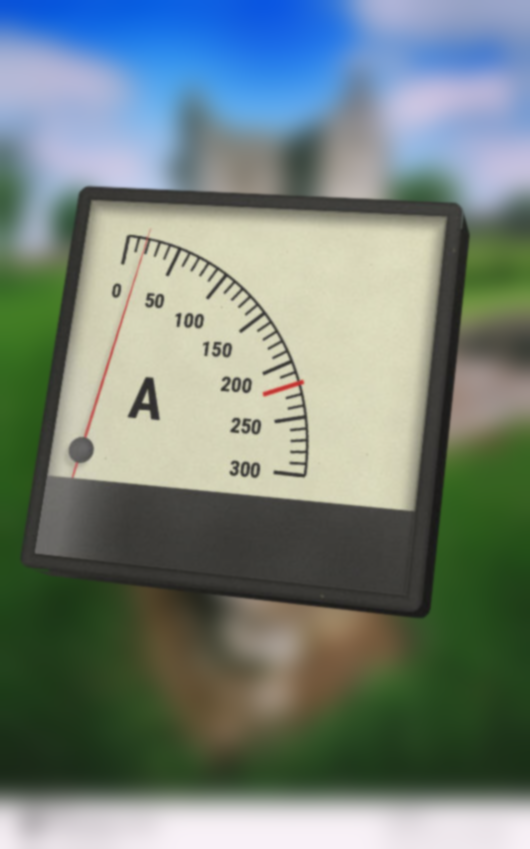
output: 20A
